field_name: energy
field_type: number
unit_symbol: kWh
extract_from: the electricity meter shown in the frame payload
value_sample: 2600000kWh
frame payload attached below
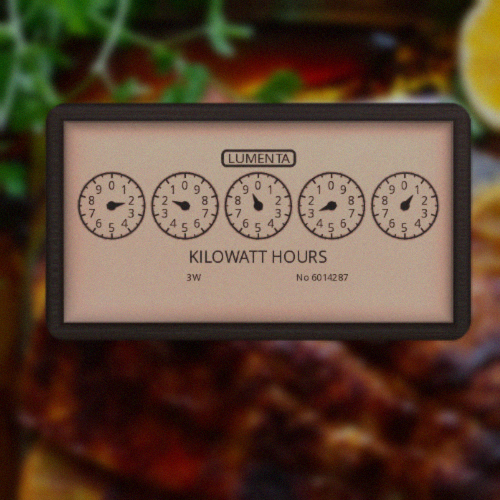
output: 21931kWh
